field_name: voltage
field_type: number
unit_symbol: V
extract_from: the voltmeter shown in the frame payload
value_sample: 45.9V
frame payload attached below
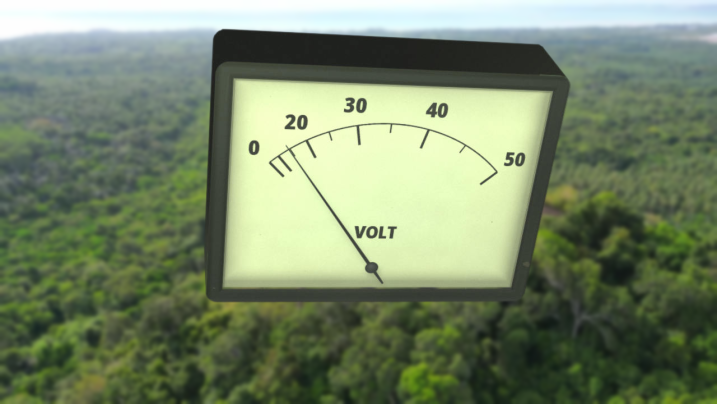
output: 15V
